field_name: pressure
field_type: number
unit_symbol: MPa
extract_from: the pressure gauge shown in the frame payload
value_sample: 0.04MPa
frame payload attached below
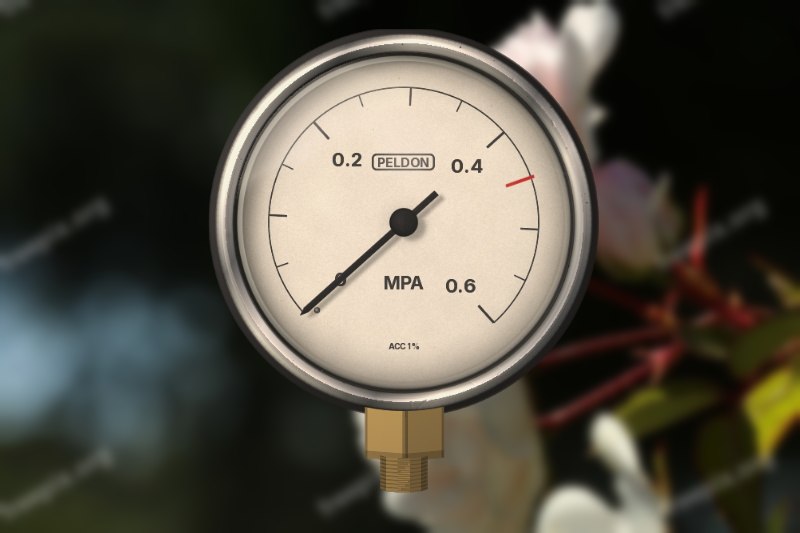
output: 0MPa
